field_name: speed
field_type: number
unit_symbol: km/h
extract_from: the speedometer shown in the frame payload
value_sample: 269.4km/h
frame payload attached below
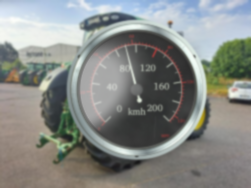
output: 90km/h
